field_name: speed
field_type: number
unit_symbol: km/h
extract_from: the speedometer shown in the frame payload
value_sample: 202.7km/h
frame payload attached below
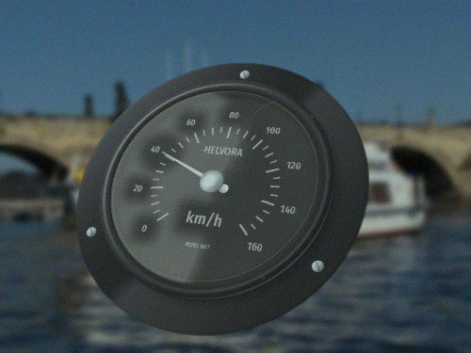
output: 40km/h
